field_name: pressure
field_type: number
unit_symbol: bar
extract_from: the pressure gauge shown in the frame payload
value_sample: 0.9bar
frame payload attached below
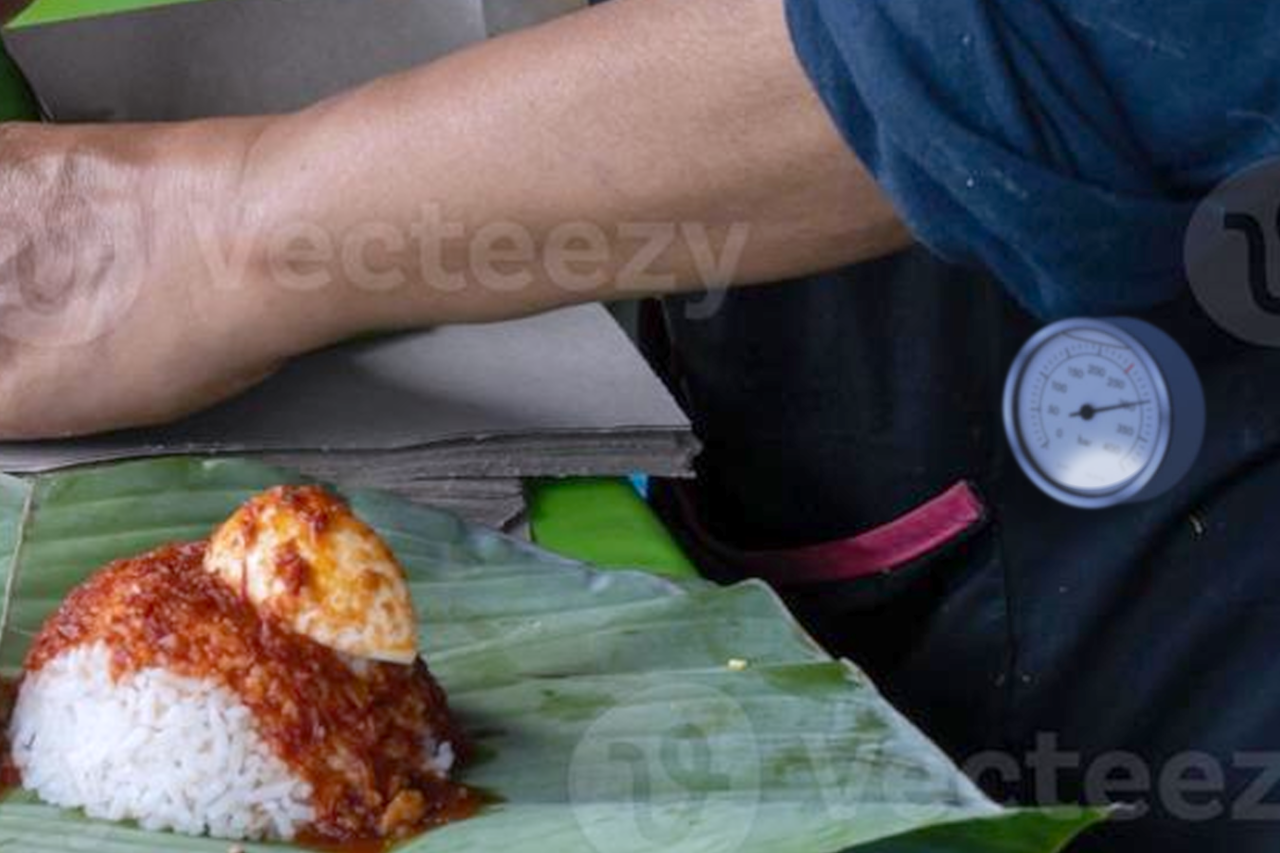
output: 300bar
